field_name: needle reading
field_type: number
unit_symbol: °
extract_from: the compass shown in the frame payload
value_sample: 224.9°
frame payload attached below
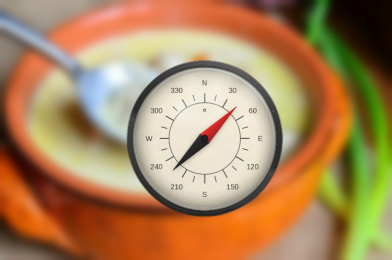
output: 45°
